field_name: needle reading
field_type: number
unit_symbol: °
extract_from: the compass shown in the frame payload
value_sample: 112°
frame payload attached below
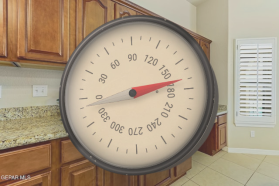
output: 170°
